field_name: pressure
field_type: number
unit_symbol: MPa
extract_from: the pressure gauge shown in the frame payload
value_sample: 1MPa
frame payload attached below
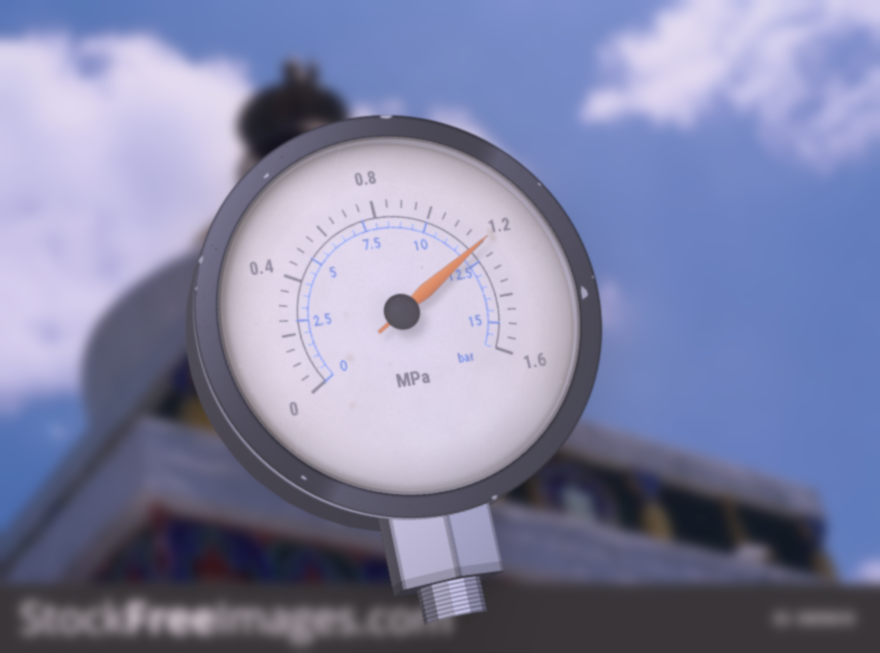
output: 1.2MPa
